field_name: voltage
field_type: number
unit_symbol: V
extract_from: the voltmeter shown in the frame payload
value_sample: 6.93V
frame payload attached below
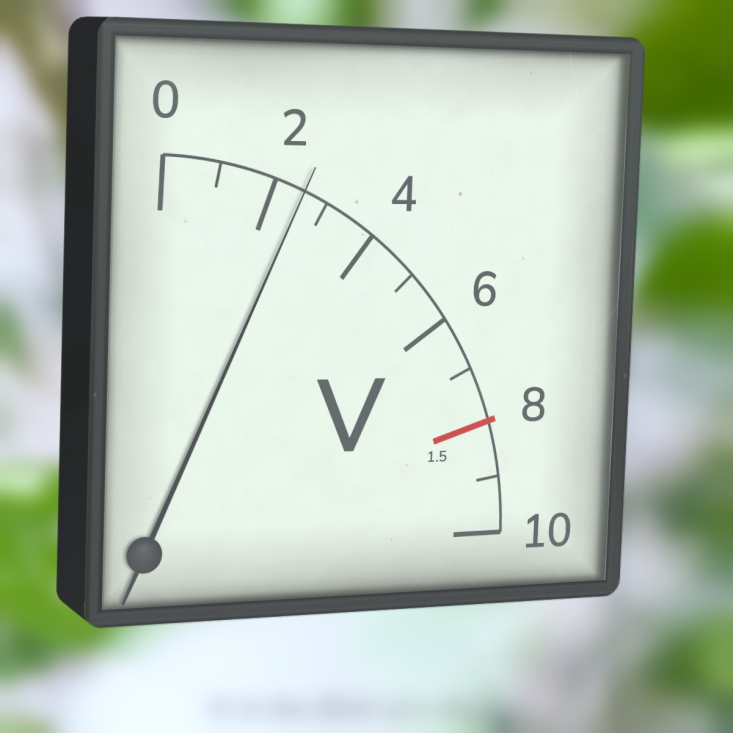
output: 2.5V
